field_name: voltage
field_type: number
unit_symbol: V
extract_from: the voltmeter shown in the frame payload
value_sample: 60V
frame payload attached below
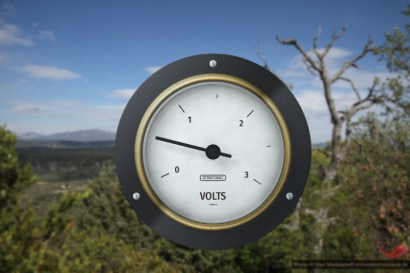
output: 0.5V
